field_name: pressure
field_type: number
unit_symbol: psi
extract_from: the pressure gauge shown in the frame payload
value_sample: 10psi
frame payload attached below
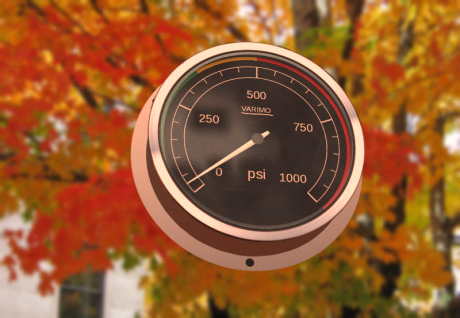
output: 25psi
